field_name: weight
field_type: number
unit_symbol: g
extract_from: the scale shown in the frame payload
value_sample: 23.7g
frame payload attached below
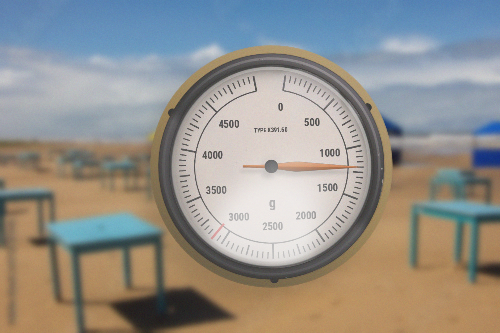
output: 1200g
